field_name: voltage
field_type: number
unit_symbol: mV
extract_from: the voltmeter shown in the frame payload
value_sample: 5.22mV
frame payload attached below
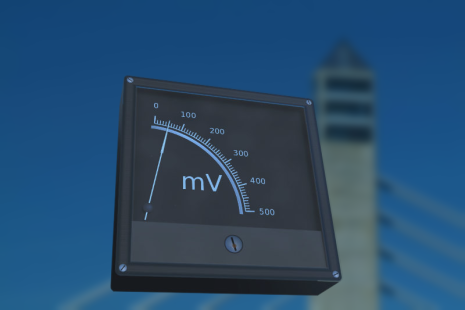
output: 50mV
